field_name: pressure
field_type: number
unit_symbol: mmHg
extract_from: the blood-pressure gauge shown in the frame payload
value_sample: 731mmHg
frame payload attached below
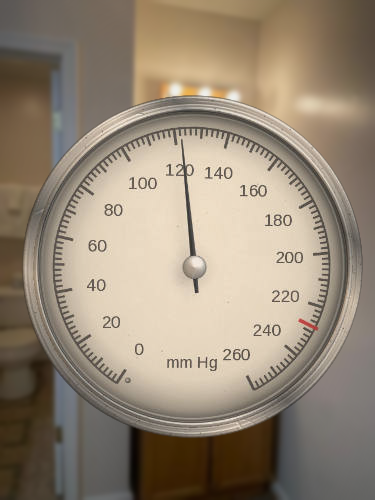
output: 122mmHg
